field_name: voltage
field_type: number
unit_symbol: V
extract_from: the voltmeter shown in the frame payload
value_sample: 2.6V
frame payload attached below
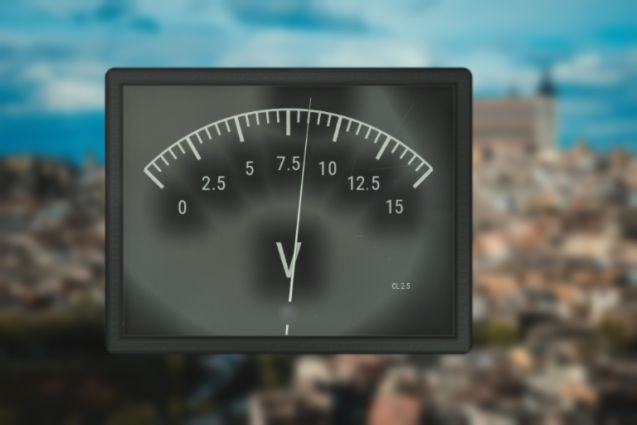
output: 8.5V
